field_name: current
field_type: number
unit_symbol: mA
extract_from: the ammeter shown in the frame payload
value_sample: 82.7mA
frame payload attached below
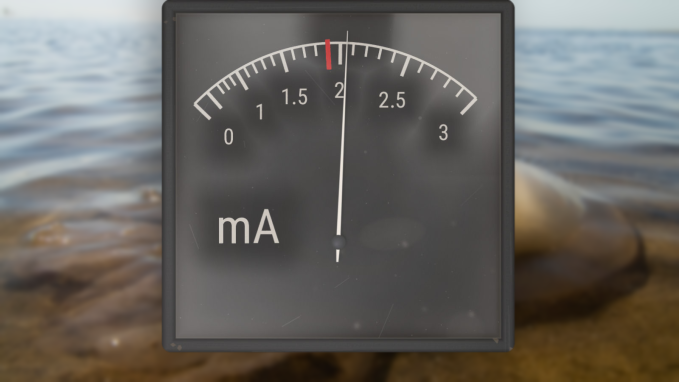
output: 2.05mA
